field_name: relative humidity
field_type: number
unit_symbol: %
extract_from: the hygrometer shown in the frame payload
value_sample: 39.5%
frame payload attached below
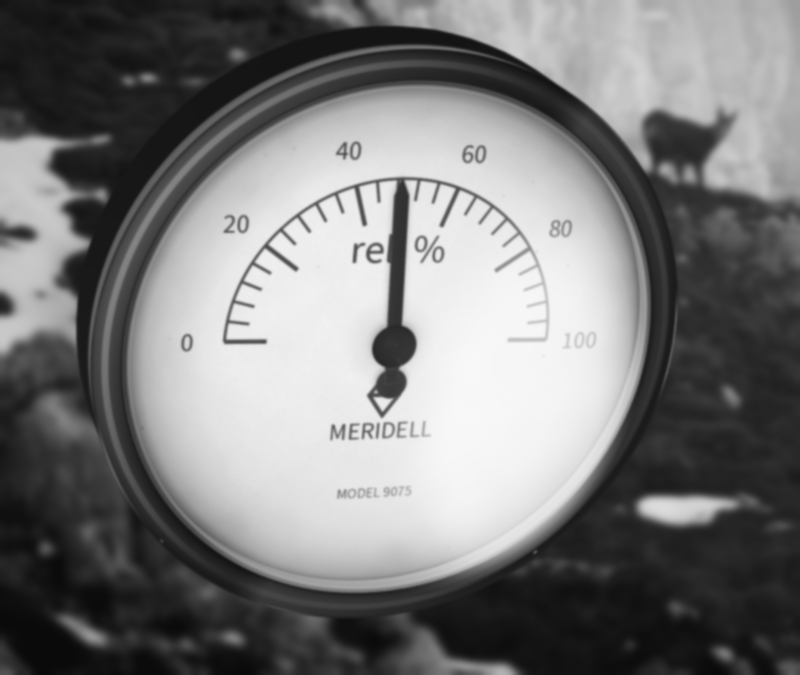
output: 48%
